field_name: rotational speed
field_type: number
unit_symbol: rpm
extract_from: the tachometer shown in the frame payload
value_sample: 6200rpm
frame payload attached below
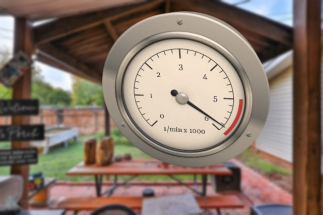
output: 5800rpm
